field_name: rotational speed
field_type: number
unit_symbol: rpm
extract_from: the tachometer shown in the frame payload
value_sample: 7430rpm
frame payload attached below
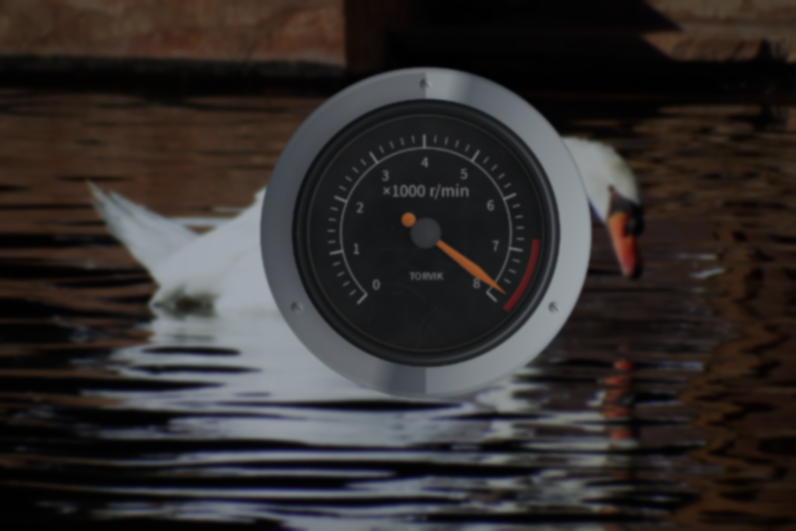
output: 7800rpm
